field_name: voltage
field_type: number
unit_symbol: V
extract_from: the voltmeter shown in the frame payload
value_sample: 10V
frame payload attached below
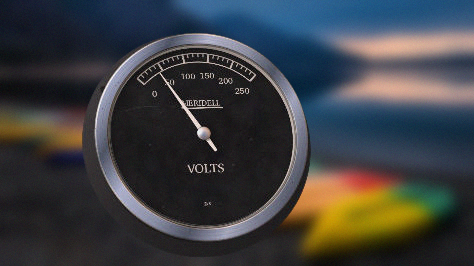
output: 40V
